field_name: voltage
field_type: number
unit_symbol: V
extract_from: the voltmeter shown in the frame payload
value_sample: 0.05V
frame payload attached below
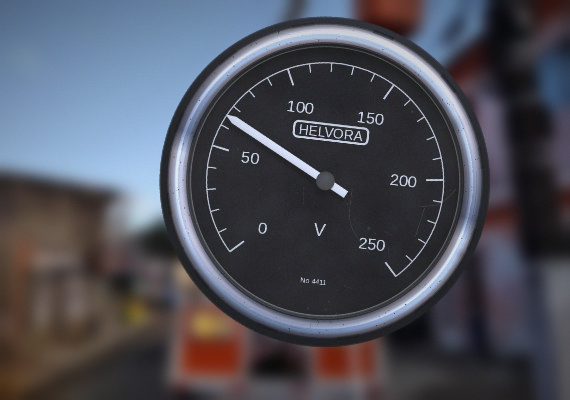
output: 65V
